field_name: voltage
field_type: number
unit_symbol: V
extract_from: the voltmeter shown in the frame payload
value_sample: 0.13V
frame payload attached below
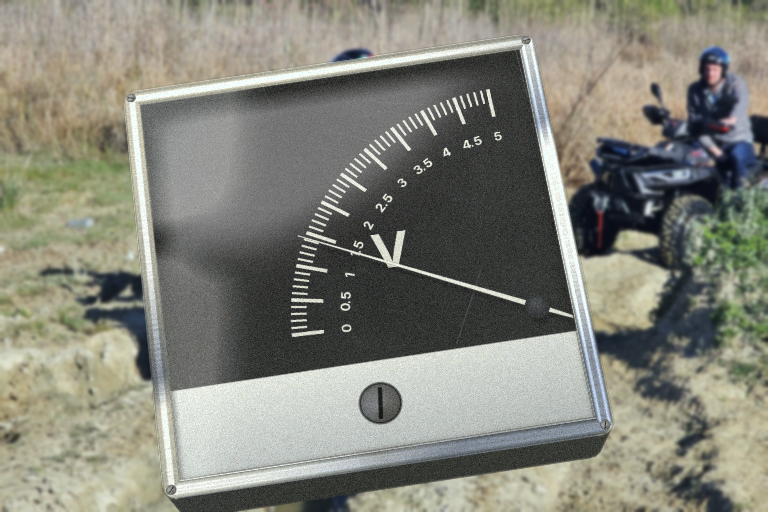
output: 1.4V
